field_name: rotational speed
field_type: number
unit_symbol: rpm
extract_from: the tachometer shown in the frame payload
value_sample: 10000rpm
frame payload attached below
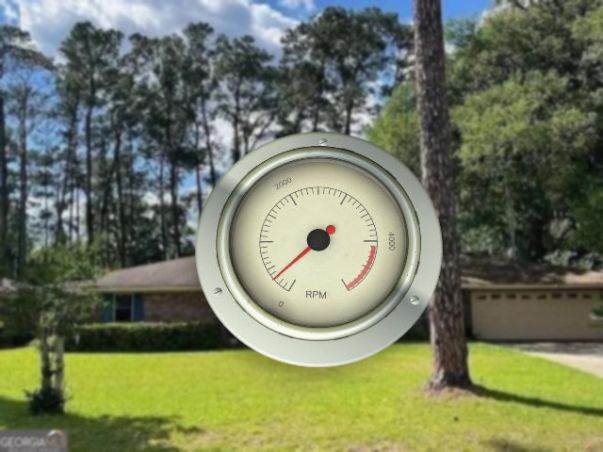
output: 300rpm
